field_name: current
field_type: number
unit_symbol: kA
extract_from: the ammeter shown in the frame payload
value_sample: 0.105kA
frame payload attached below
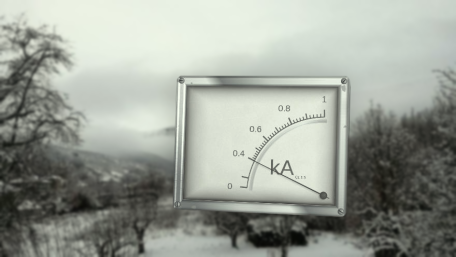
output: 0.4kA
